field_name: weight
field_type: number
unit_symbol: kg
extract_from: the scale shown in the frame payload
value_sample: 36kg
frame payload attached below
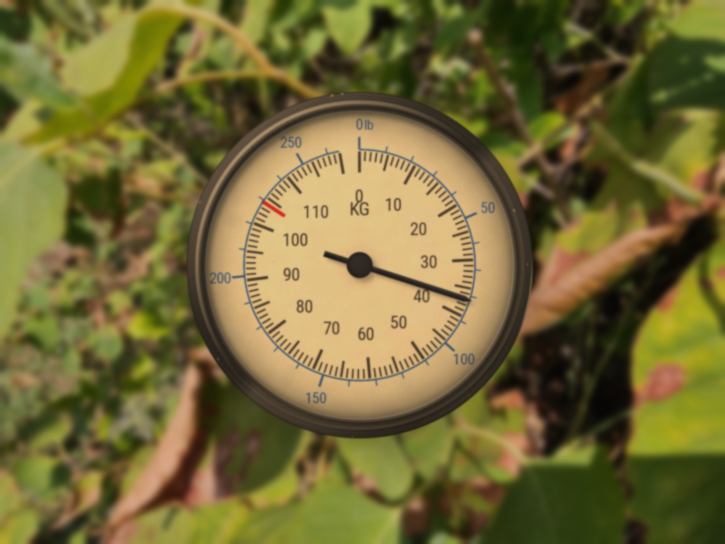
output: 37kg
